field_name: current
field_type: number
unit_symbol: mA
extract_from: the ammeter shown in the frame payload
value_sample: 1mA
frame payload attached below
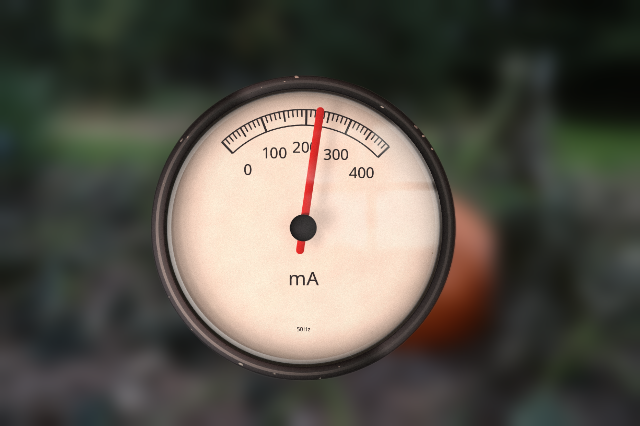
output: 230mA
